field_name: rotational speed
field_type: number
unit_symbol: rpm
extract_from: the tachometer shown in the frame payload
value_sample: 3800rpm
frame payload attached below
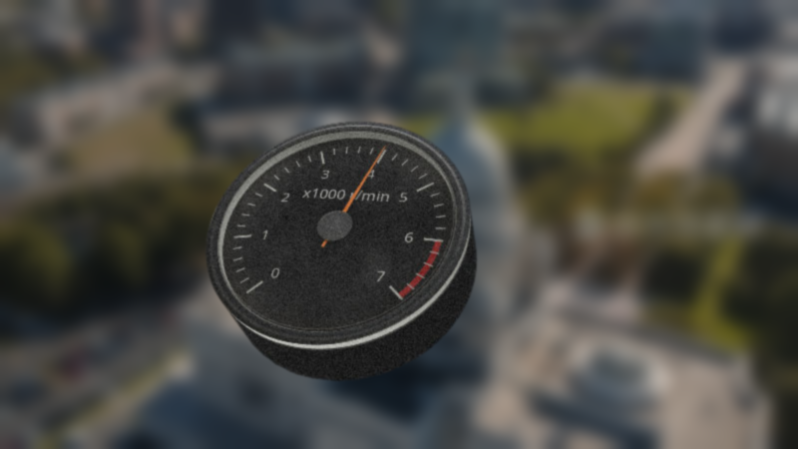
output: 4000rpm
